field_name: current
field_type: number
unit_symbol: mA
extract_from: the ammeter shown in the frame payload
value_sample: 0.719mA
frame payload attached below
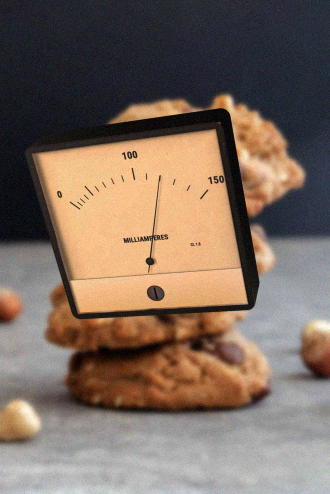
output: 120mA
